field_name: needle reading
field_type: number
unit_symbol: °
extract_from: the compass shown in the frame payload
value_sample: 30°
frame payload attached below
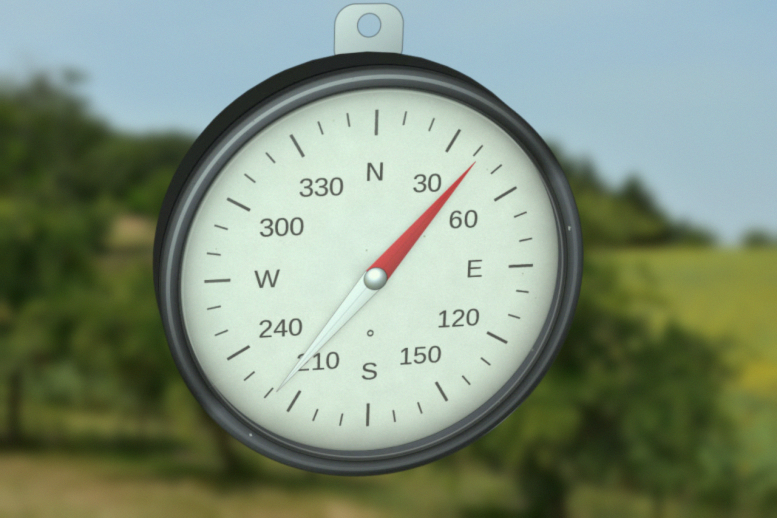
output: 40°
